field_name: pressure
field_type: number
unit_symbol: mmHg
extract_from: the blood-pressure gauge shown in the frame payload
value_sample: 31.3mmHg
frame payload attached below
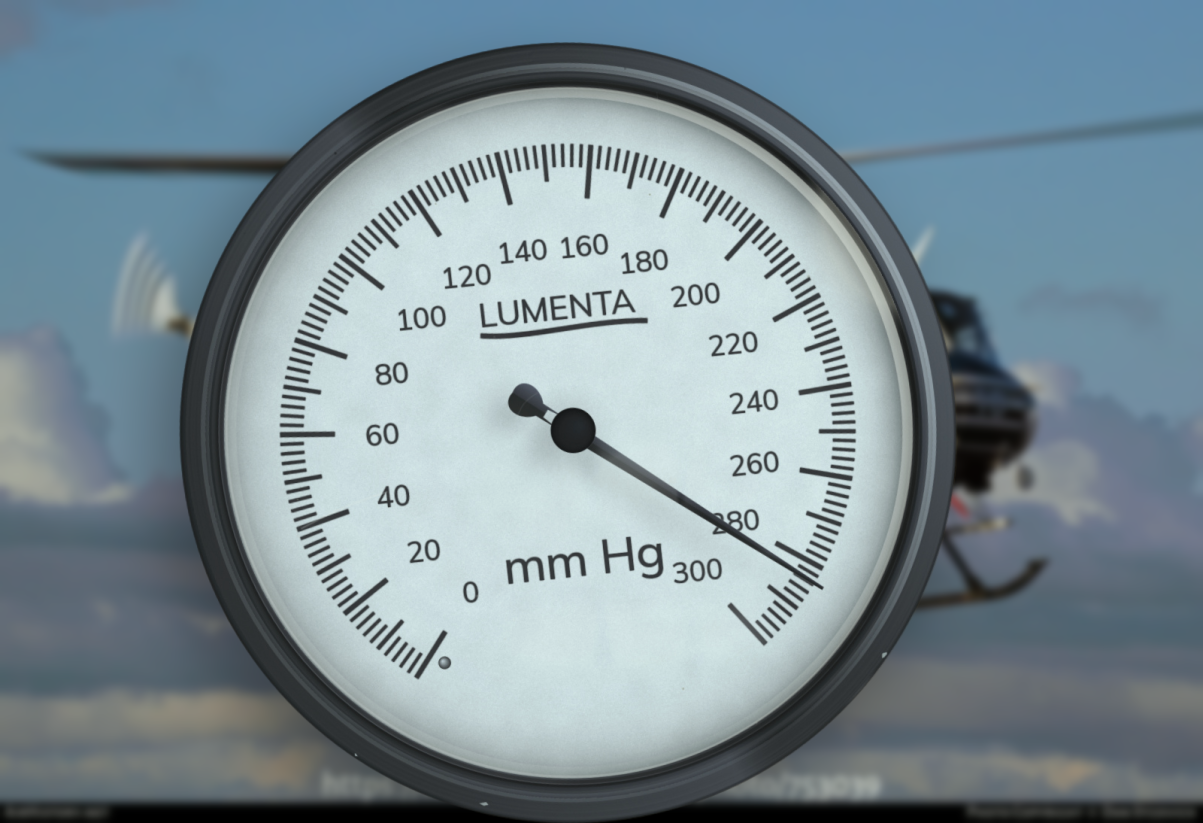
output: 284mmHg
